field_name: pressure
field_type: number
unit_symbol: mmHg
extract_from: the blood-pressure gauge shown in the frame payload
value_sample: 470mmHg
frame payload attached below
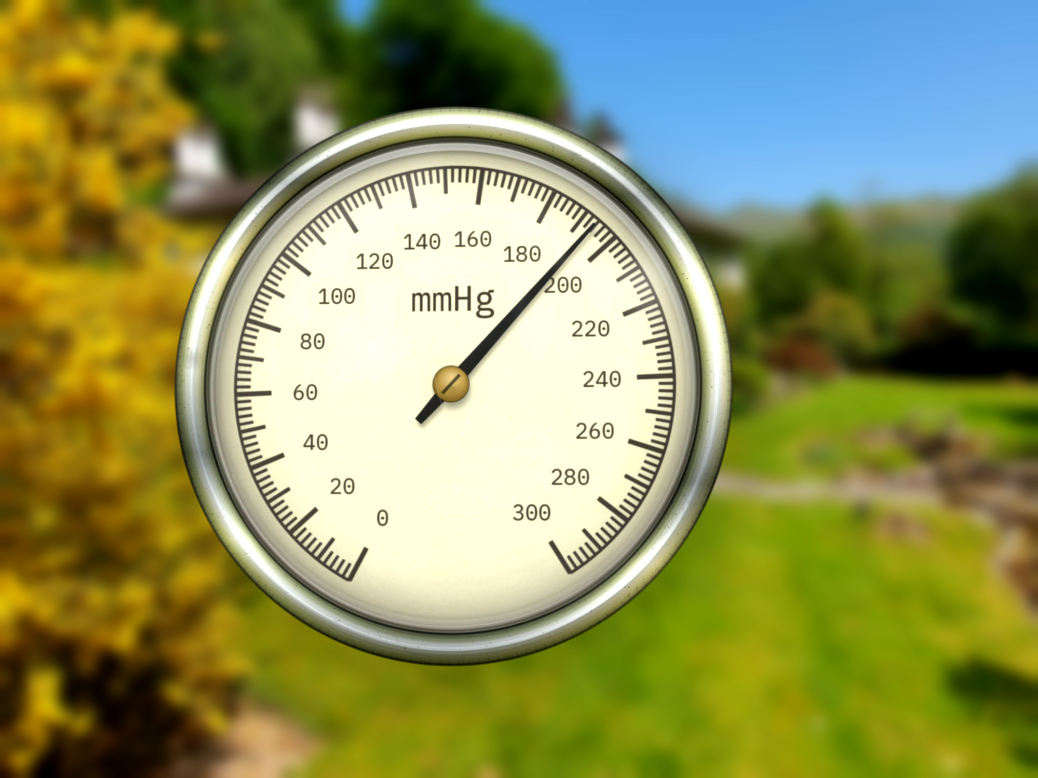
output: 194mmHg
